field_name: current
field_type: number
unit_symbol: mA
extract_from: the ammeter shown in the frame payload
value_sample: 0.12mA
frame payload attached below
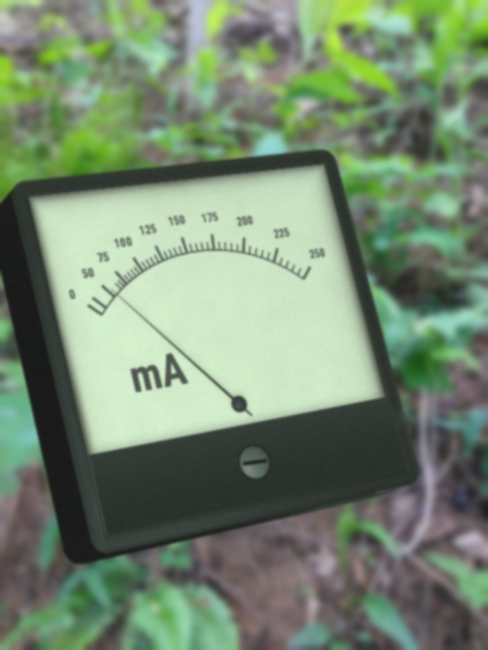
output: 50mA
